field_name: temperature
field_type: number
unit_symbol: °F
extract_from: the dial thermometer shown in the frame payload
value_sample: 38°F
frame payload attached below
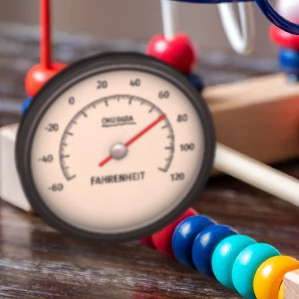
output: 70°F
